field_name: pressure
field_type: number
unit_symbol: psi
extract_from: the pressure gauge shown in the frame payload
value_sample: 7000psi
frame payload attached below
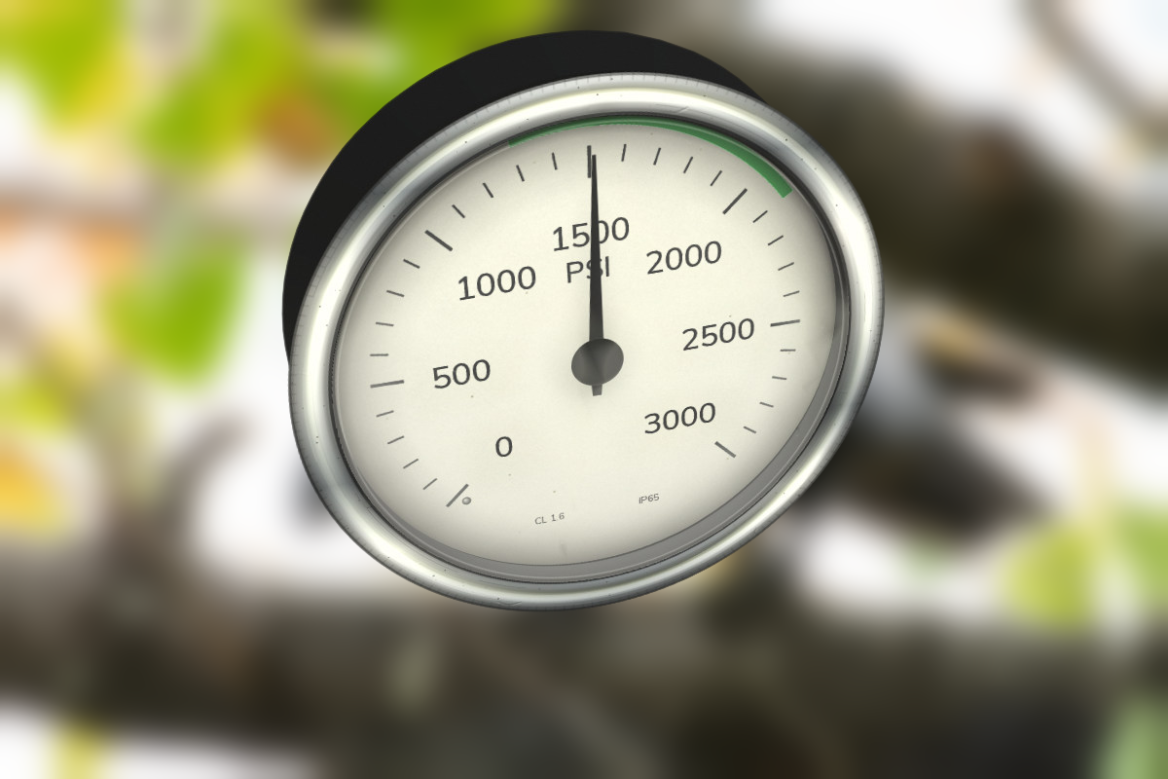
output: 1500psi
